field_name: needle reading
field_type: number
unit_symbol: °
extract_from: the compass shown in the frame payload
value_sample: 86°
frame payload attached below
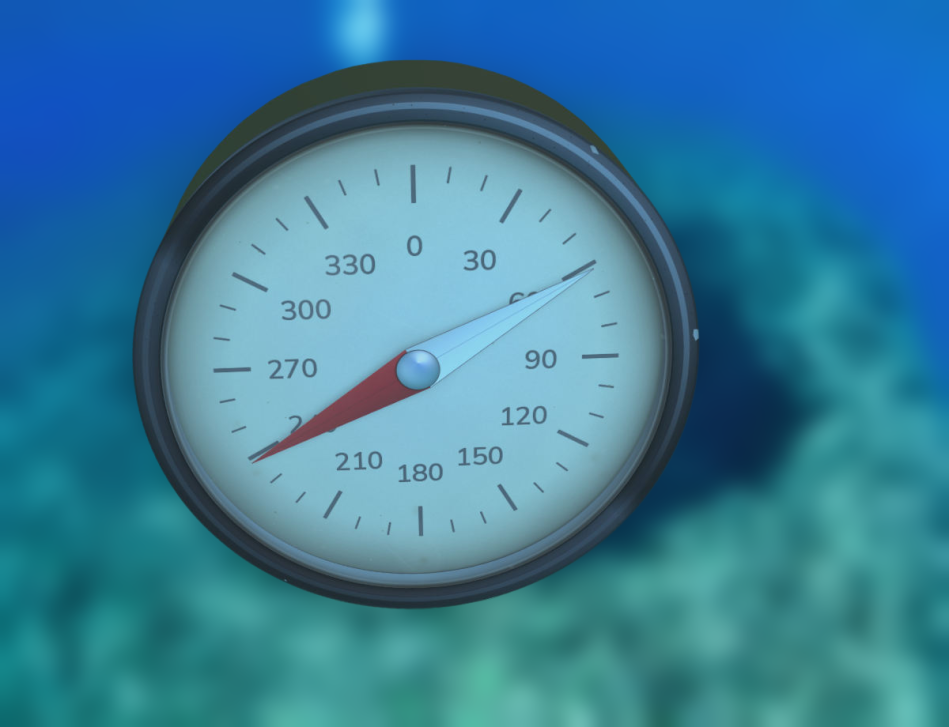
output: 240°
